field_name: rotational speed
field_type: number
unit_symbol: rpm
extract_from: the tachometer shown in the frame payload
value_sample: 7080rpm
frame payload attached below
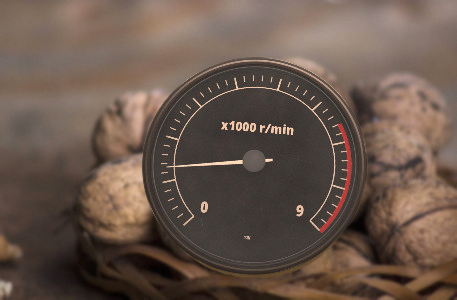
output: 1300rpm
